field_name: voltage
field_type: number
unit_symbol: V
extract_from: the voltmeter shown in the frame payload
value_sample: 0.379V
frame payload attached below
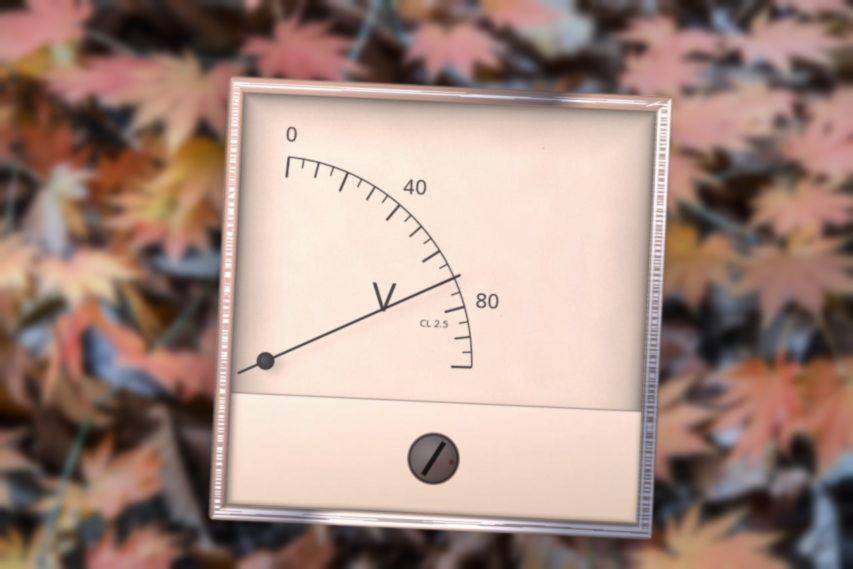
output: 70V
